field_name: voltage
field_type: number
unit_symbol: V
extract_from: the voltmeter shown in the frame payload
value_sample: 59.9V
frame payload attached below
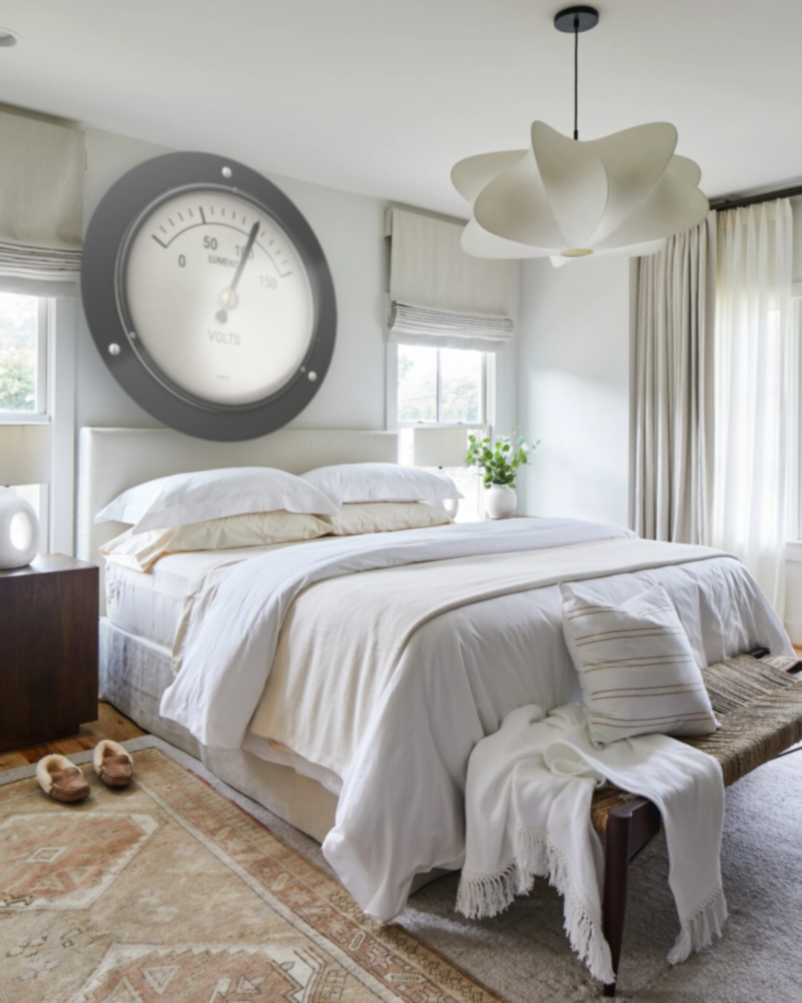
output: 100V
